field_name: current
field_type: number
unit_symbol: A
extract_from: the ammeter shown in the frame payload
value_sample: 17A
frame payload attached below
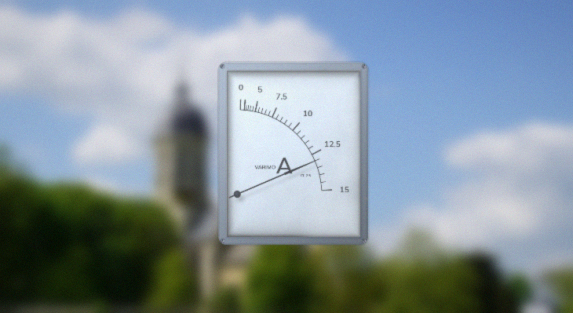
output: 13A
